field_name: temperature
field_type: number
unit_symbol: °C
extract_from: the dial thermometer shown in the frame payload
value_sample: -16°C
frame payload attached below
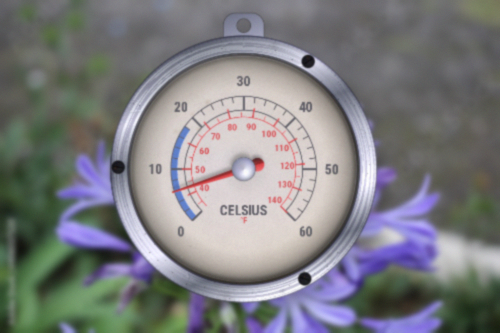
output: 6°C
